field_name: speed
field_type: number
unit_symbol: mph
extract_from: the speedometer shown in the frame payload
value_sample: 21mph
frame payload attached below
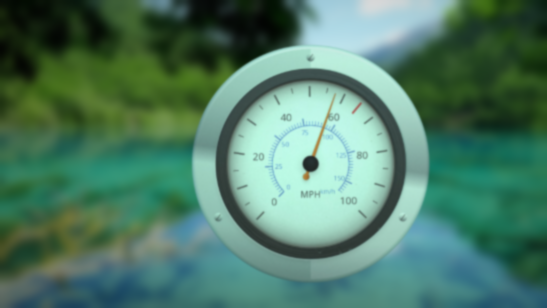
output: 57.5mph
